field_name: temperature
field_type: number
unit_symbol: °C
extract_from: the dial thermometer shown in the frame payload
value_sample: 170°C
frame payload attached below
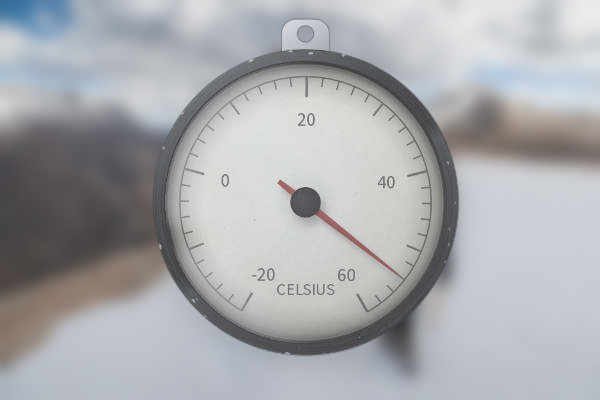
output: 54°C
